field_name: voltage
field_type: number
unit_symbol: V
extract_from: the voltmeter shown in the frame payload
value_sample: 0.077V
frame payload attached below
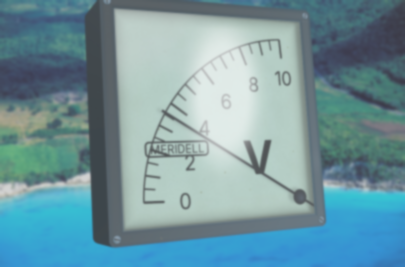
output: 3.5V
